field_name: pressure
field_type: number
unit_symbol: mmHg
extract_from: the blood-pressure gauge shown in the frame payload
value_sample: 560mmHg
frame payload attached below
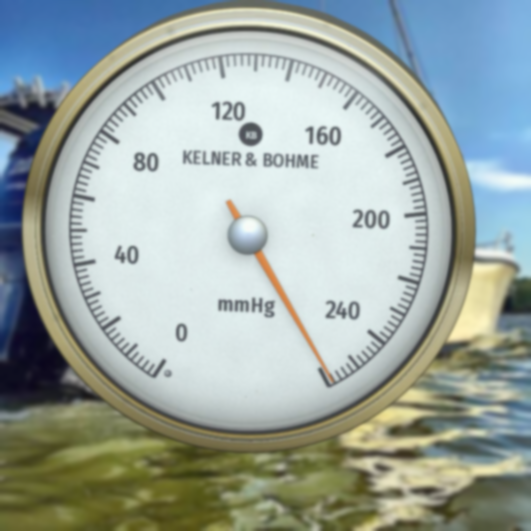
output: 258mmHg
